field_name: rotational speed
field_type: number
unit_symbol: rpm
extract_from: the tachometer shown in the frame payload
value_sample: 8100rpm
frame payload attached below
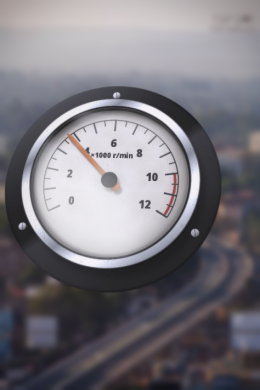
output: 3750rpm
